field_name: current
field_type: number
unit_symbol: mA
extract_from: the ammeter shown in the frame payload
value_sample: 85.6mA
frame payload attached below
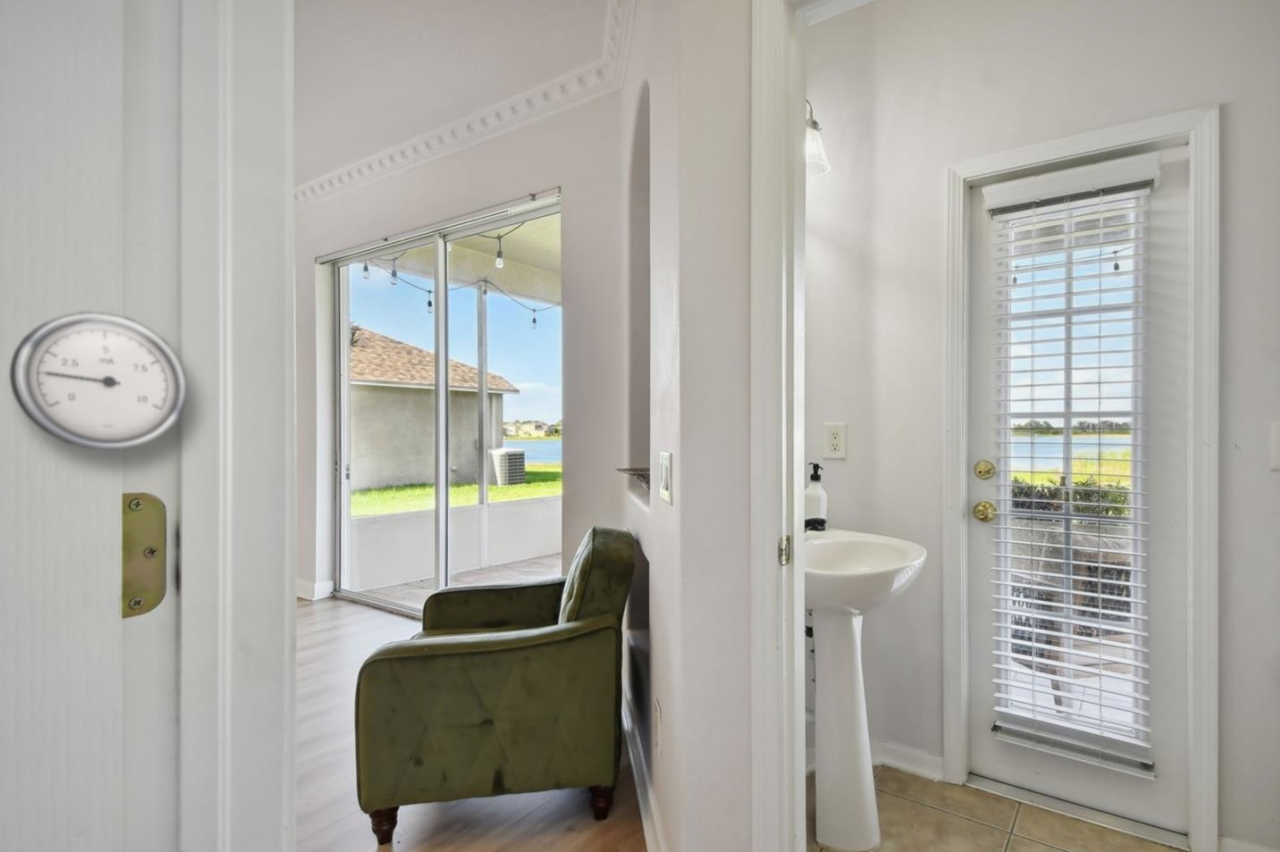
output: 1.5mA
